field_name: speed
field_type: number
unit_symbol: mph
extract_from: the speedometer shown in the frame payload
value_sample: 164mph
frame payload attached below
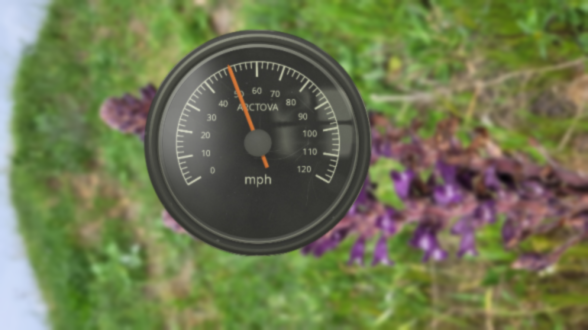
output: 50mph
